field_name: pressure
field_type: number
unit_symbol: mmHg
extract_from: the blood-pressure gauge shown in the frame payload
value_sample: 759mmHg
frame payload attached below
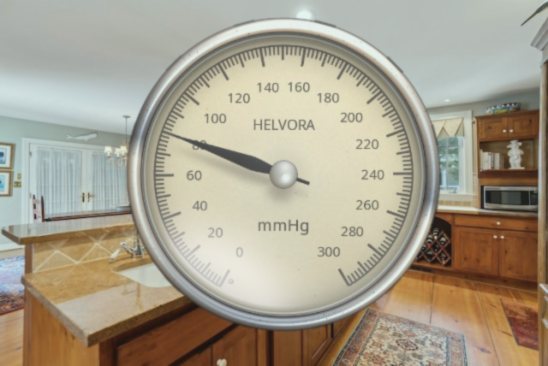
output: 80mmHg
